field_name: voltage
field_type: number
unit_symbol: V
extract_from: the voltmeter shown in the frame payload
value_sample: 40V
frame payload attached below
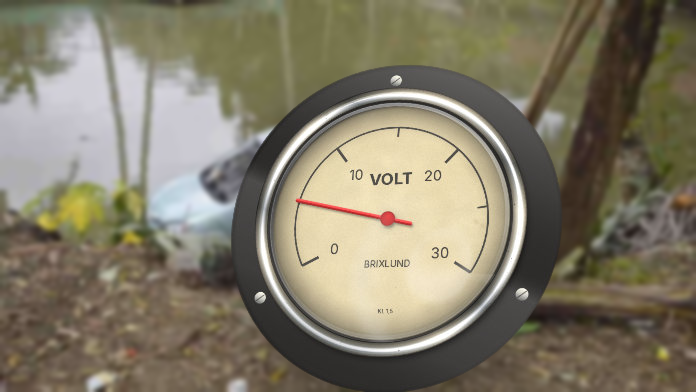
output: 5V
